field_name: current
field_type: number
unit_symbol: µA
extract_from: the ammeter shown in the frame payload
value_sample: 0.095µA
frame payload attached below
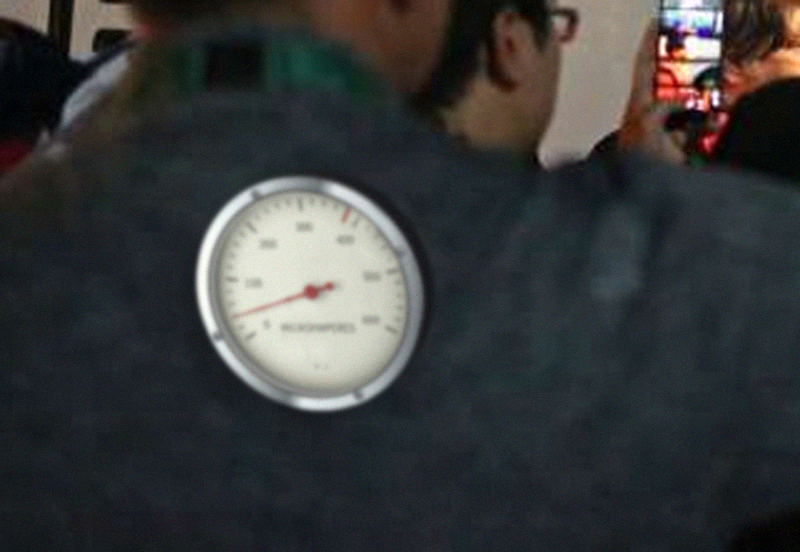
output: 40µA
